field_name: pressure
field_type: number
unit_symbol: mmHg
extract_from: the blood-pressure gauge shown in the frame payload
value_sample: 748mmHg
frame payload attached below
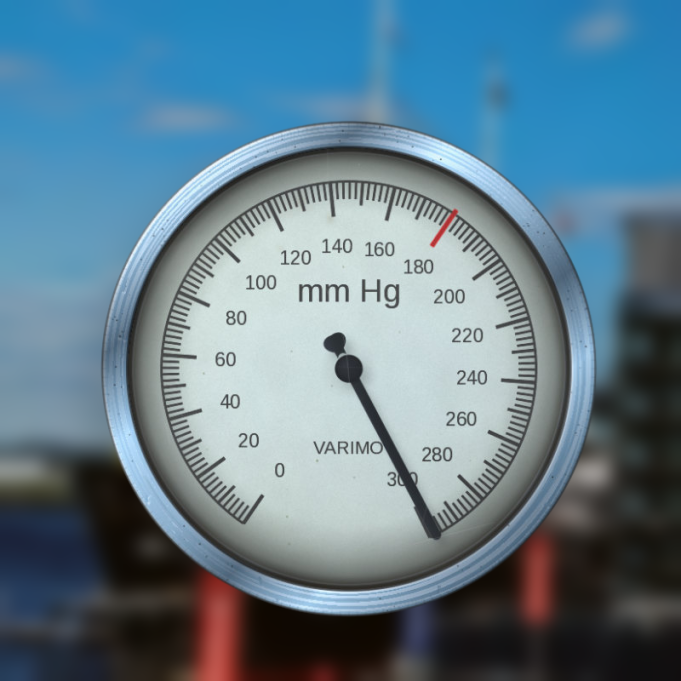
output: 298mmHg
